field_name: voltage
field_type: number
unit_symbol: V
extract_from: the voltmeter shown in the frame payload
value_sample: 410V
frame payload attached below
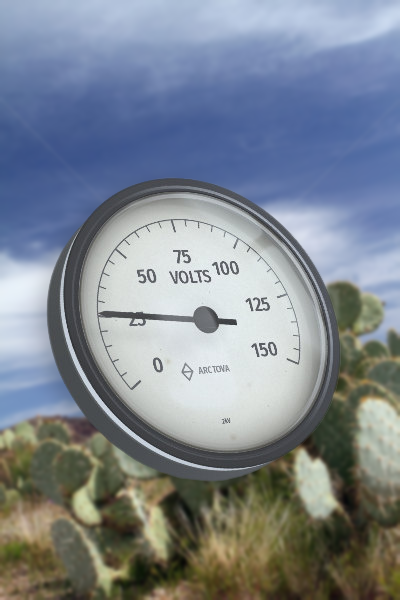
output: 25V
